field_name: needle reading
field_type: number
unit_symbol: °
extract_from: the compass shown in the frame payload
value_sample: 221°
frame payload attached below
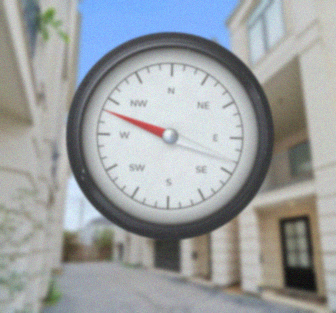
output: 290°
